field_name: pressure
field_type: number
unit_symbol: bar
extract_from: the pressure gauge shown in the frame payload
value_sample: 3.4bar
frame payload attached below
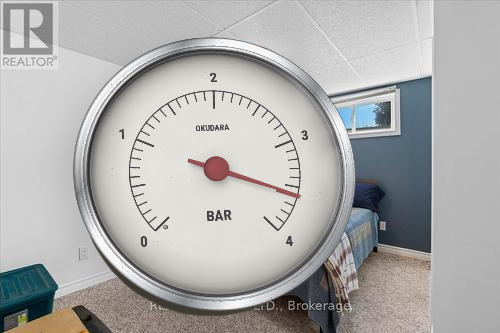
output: 3.6bar
